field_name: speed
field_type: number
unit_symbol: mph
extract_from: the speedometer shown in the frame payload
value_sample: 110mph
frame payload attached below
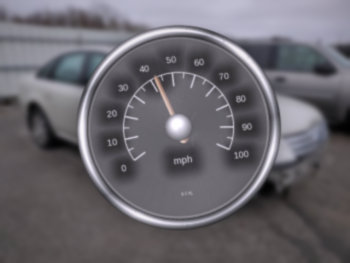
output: 42.5mph
